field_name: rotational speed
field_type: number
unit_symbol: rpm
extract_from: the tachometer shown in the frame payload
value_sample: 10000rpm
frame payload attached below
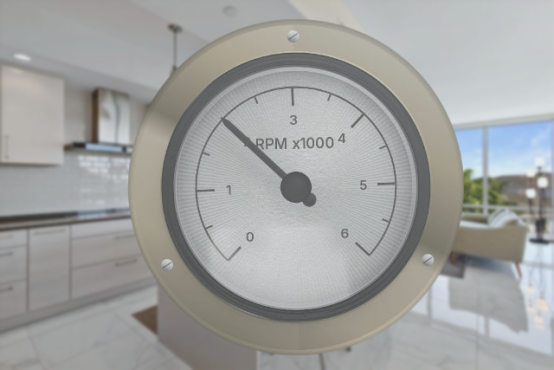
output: 2000rpm
